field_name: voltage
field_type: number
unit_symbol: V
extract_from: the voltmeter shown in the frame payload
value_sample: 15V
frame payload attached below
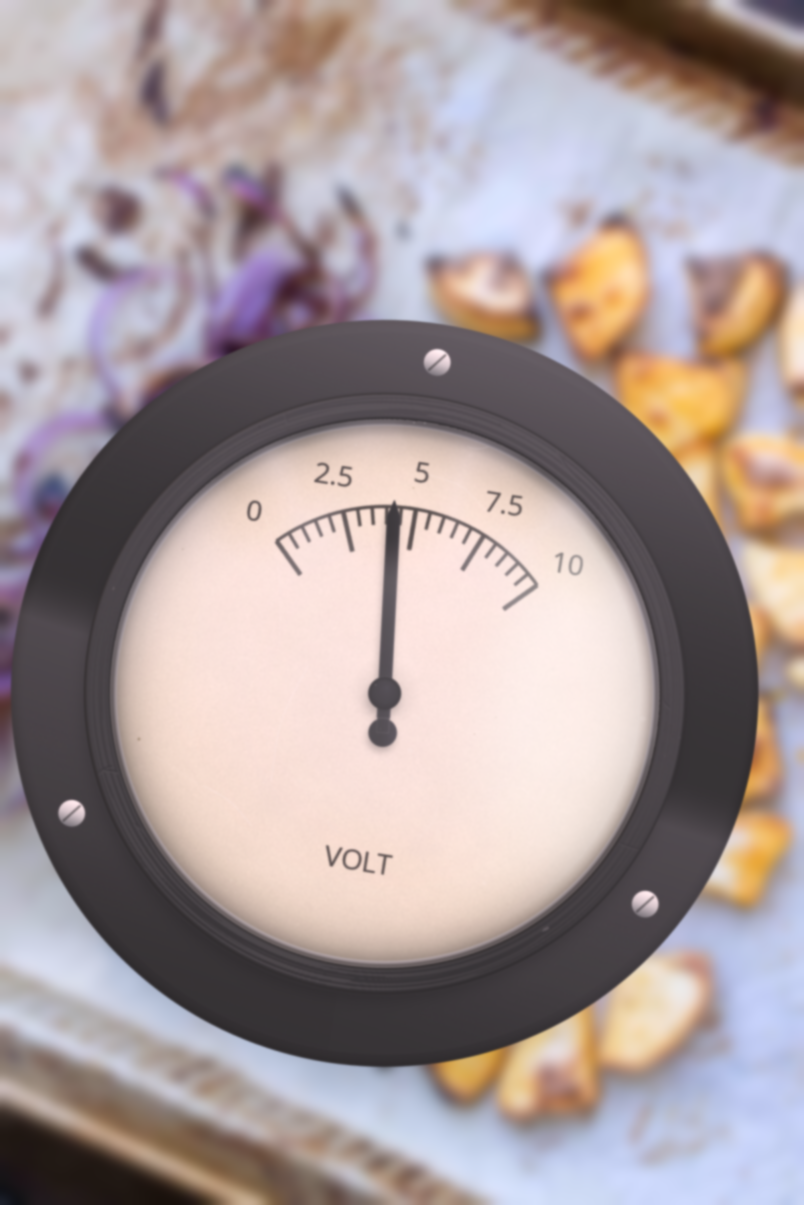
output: 4.25V
